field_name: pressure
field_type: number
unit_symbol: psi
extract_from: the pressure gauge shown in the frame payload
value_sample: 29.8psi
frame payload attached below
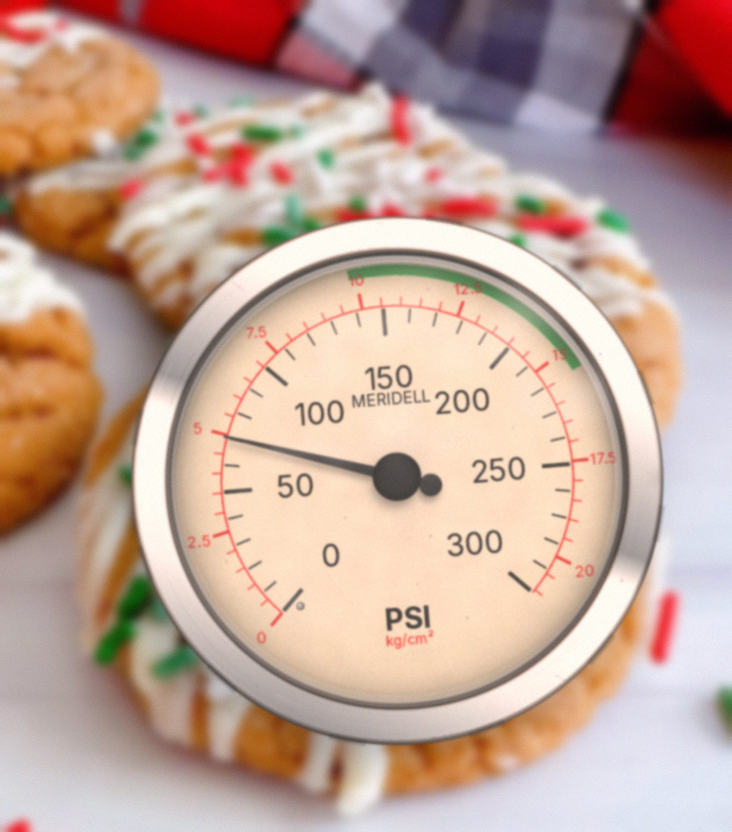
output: 70psi
